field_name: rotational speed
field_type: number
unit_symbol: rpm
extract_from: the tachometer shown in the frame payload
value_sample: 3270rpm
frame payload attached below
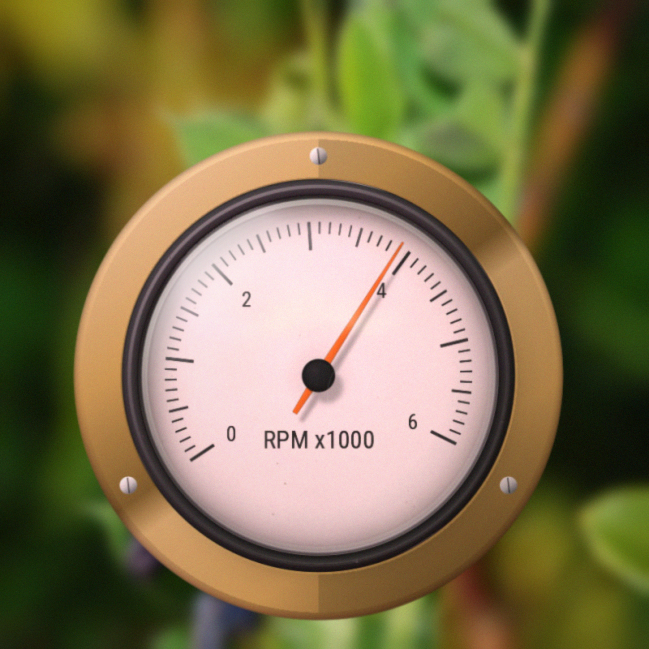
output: 3900rpm
